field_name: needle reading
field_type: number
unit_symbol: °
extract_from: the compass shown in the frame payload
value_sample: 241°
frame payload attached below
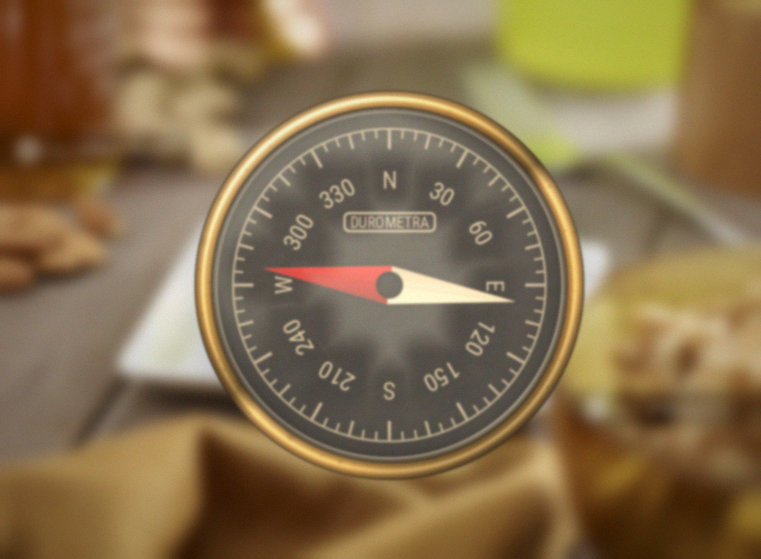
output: 277.5°
